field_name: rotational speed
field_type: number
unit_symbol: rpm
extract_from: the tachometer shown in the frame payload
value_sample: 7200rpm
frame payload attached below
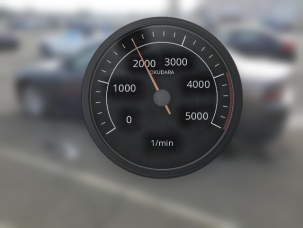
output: 2000rpm
